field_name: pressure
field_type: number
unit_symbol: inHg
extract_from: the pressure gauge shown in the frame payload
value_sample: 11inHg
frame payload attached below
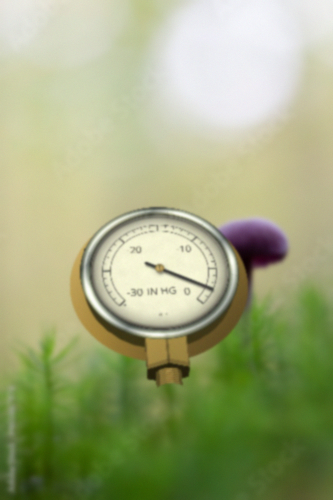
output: -2inHg
